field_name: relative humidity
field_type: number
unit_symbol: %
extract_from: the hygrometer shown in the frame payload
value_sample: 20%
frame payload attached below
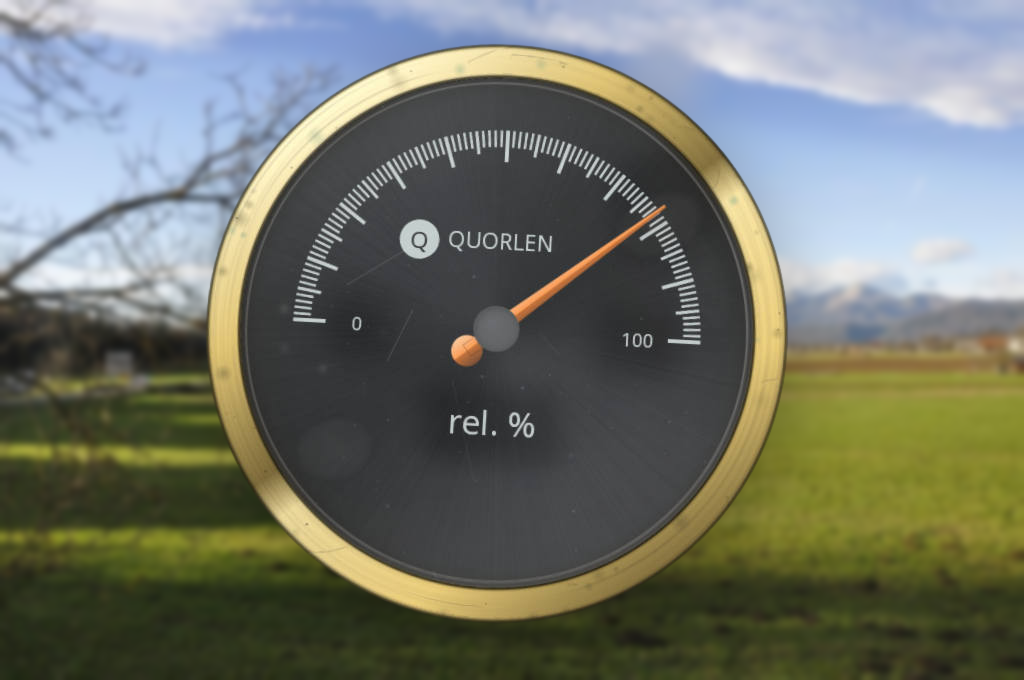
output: 78%
